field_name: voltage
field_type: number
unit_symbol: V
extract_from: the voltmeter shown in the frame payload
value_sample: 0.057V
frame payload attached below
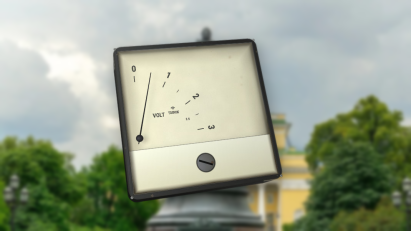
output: 0.5V
